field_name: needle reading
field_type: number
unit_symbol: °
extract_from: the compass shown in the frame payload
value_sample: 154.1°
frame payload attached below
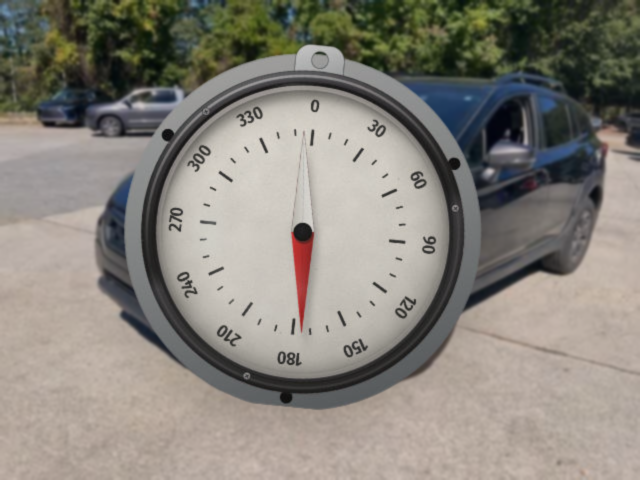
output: 175°
